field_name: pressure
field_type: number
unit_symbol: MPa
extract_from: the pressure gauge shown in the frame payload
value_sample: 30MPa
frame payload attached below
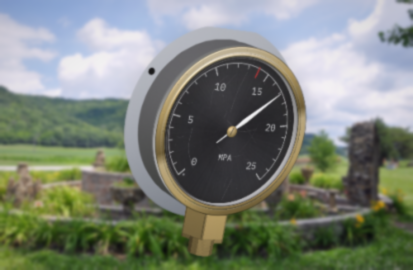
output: 17MPa
